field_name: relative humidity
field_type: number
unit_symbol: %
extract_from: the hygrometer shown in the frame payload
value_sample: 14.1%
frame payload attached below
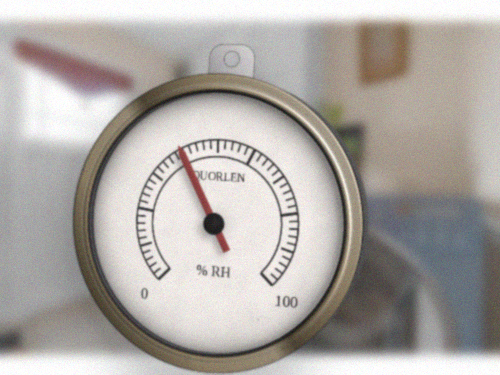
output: 40%
